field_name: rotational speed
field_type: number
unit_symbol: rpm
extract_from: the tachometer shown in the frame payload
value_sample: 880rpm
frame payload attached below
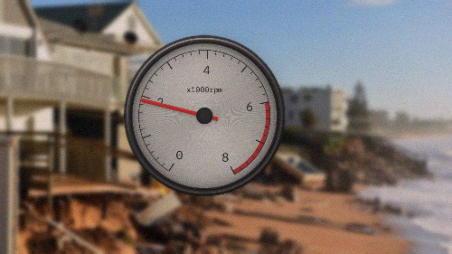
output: 1900rpm
